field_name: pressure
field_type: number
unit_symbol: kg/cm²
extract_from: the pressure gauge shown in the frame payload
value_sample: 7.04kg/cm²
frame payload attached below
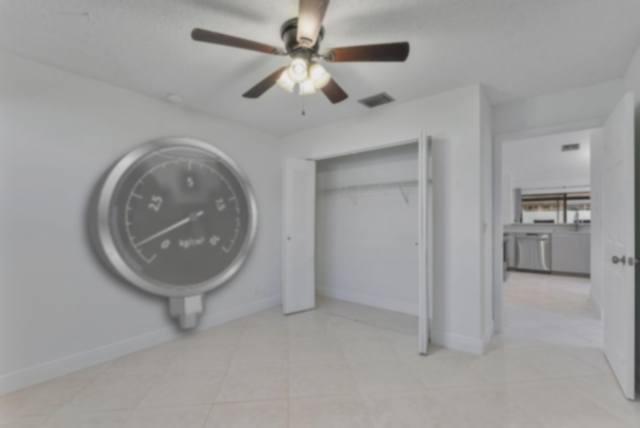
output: 0.75kg/cm²
